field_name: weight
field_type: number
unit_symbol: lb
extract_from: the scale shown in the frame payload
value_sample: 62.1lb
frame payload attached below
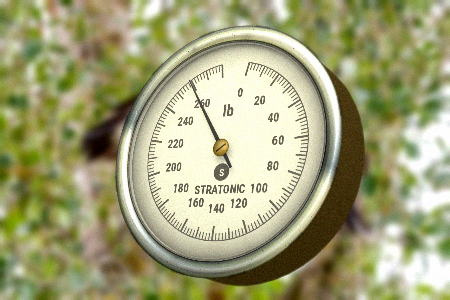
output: 260lb
